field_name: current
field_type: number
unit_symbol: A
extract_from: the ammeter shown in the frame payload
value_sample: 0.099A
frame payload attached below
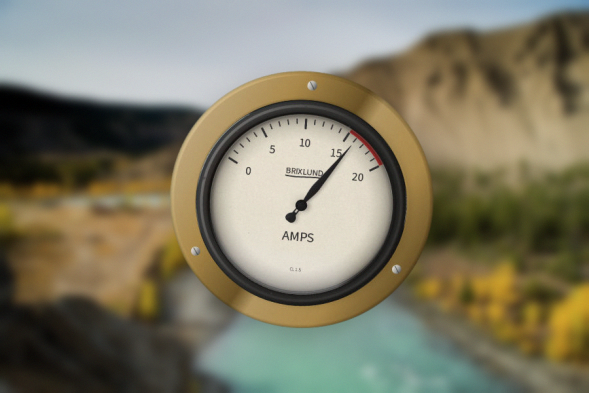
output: 16A
